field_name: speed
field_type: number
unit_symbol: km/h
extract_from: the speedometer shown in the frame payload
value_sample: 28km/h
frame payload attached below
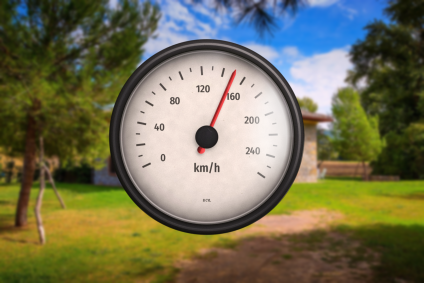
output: 150km/h
